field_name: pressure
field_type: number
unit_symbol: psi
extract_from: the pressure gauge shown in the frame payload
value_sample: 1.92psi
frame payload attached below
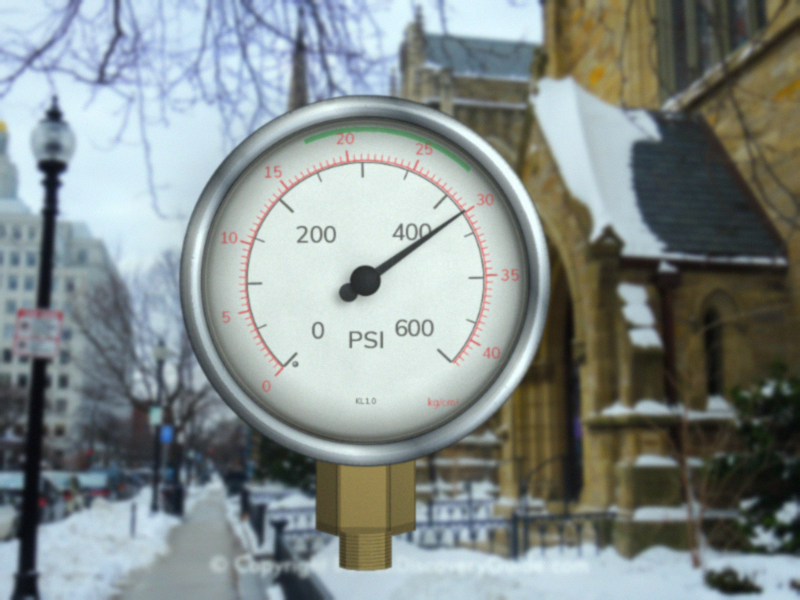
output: 425psi
